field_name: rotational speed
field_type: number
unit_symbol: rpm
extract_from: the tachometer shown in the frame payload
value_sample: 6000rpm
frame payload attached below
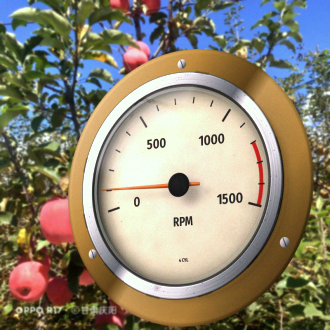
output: 100rpm
